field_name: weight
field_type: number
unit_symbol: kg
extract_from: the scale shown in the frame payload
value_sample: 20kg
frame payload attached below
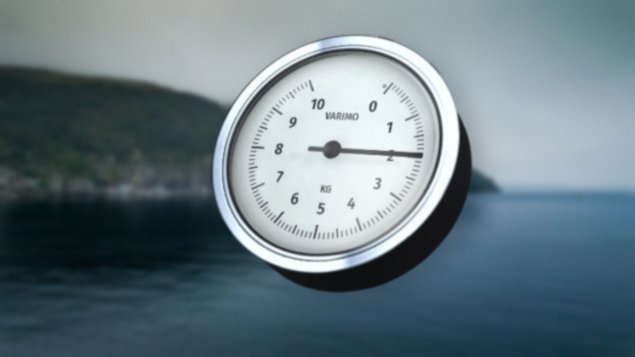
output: 2kg
